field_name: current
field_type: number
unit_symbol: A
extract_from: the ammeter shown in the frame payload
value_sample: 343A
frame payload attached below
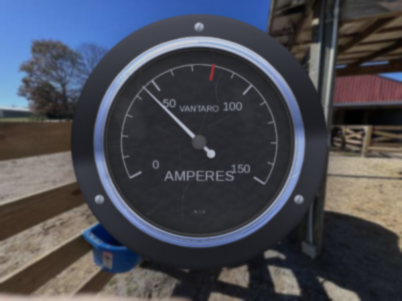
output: 45A
